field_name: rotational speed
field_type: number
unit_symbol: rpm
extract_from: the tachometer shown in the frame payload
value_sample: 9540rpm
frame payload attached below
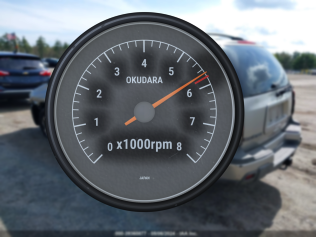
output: 5700rpm
